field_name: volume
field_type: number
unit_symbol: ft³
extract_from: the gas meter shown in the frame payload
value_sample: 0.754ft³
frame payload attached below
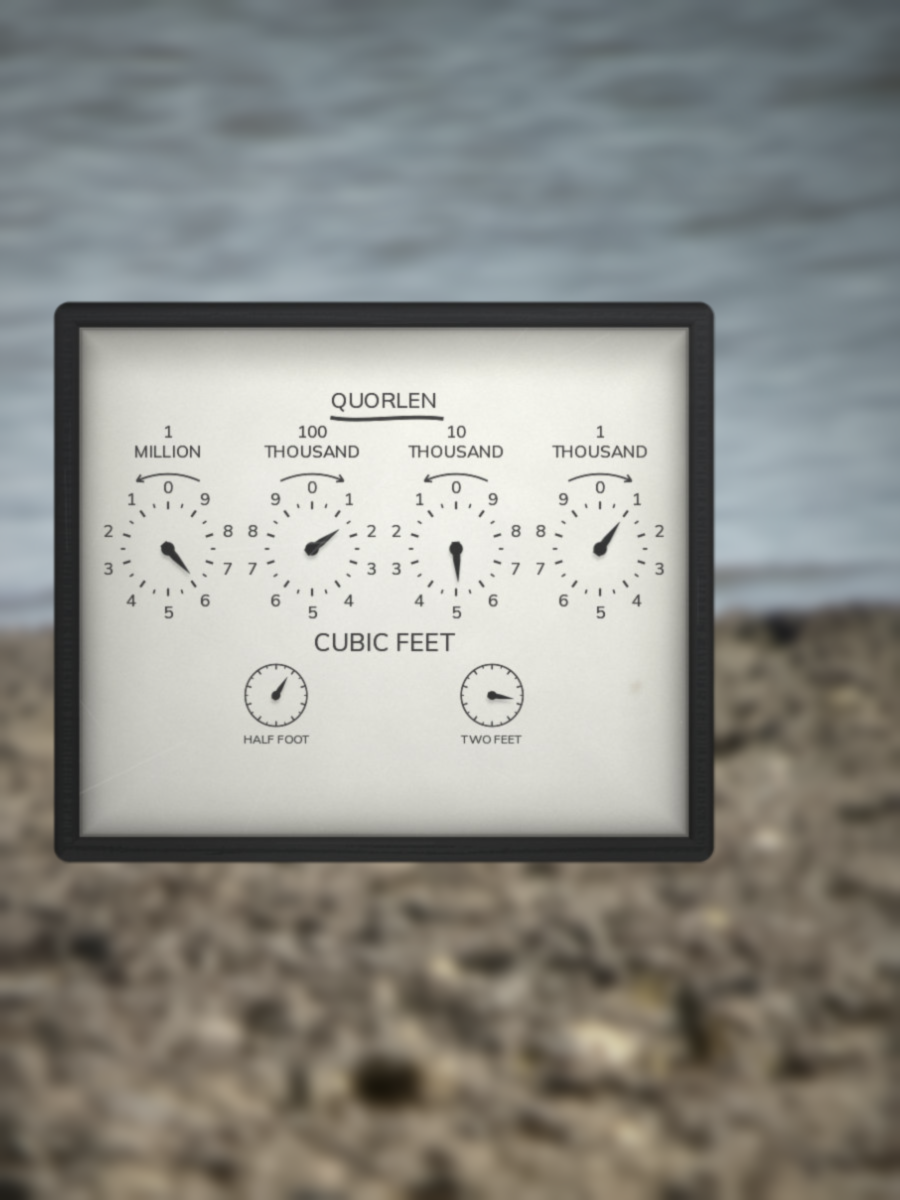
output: 615100ft³
